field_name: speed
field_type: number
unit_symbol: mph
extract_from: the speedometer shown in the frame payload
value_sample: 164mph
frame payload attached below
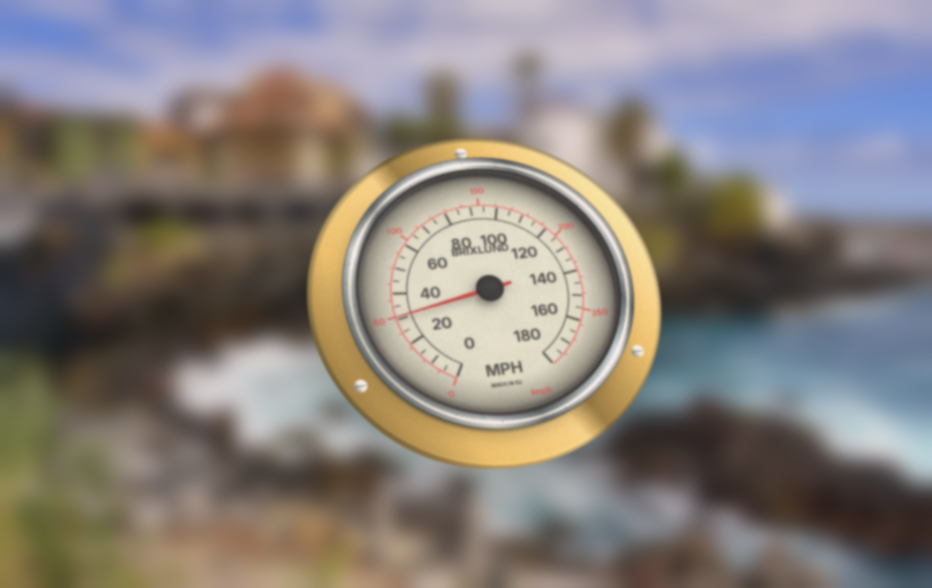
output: 30mph
